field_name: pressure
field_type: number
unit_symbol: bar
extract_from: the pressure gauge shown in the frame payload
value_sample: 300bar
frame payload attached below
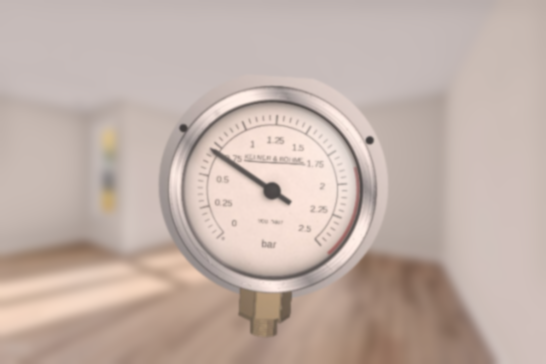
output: 0.7bar
